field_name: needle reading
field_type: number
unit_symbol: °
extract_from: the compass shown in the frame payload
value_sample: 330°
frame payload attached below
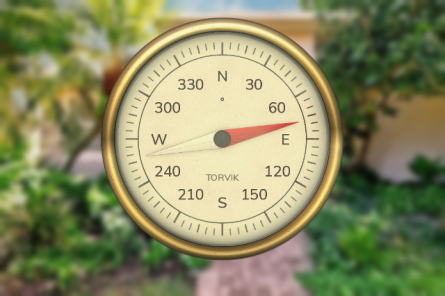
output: 77.5°
